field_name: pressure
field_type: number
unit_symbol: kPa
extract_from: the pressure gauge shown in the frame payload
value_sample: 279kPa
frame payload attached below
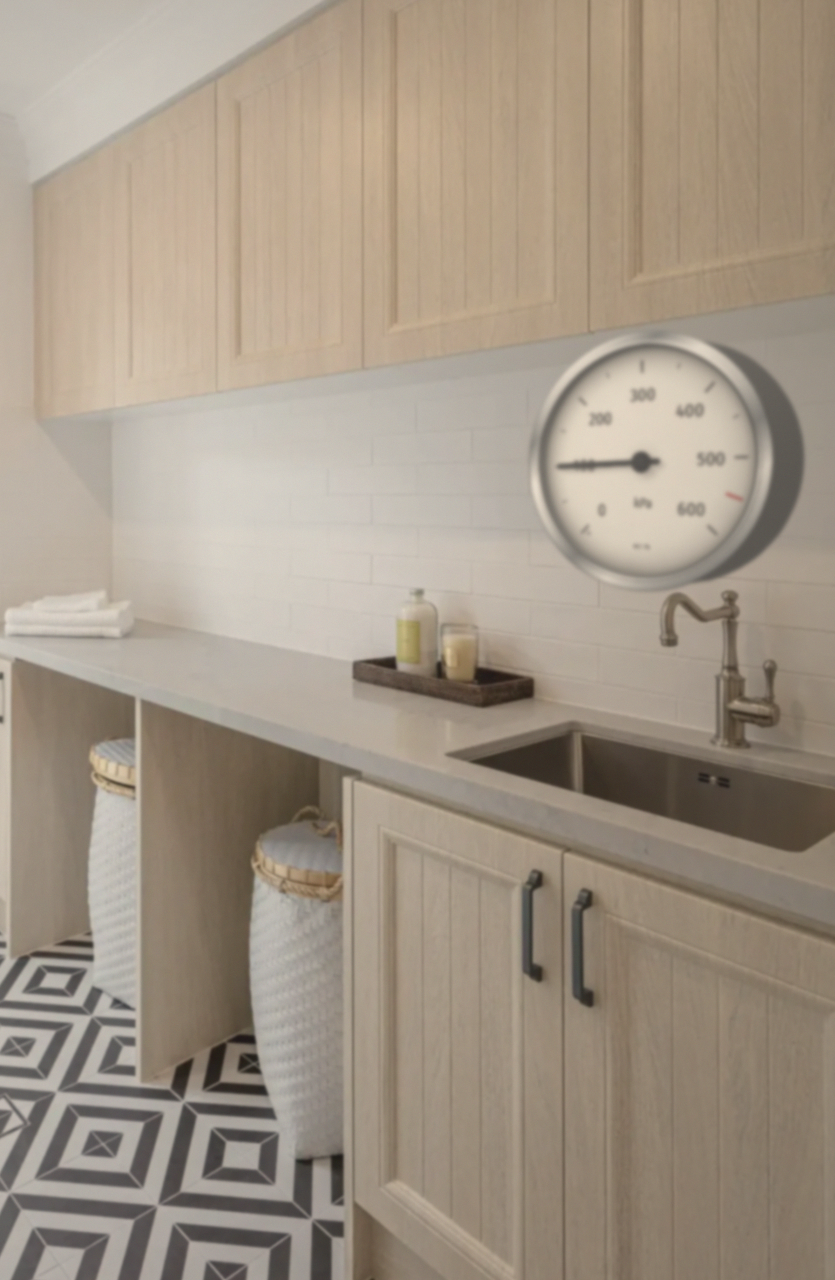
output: 100kPa
